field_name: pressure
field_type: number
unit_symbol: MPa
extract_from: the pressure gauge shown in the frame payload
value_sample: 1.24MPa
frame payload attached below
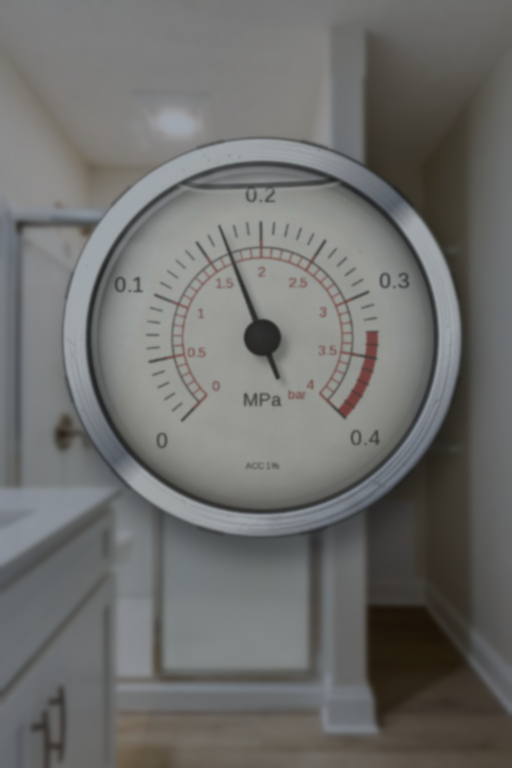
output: 0.17MPa
